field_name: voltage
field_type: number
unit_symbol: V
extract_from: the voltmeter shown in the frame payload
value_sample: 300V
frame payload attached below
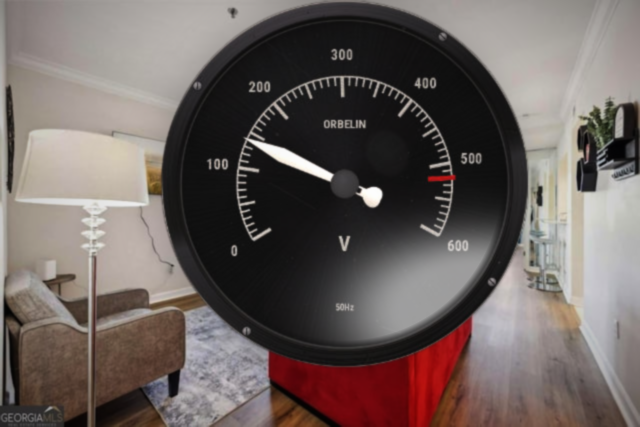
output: 140V
